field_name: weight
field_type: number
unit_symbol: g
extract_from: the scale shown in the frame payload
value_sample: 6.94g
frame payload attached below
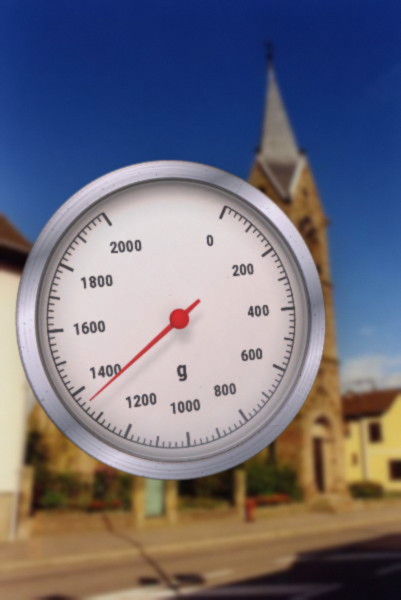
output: 1360g
